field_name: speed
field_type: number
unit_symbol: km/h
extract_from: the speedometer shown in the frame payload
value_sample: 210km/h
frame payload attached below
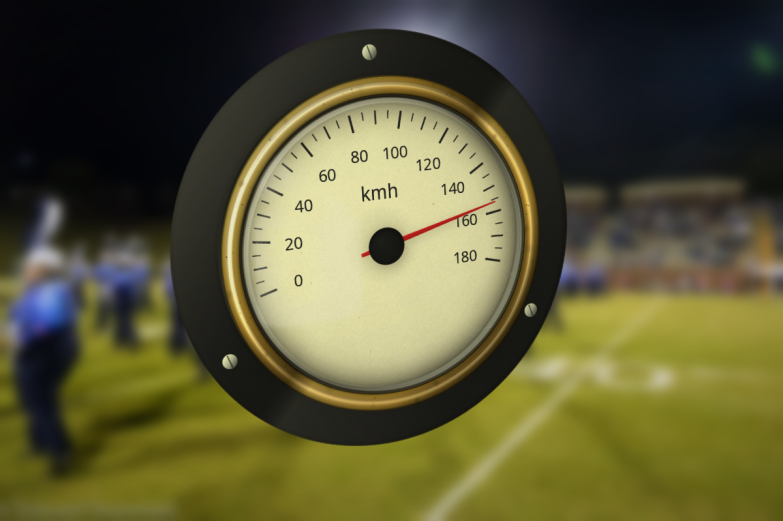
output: 155km/h
